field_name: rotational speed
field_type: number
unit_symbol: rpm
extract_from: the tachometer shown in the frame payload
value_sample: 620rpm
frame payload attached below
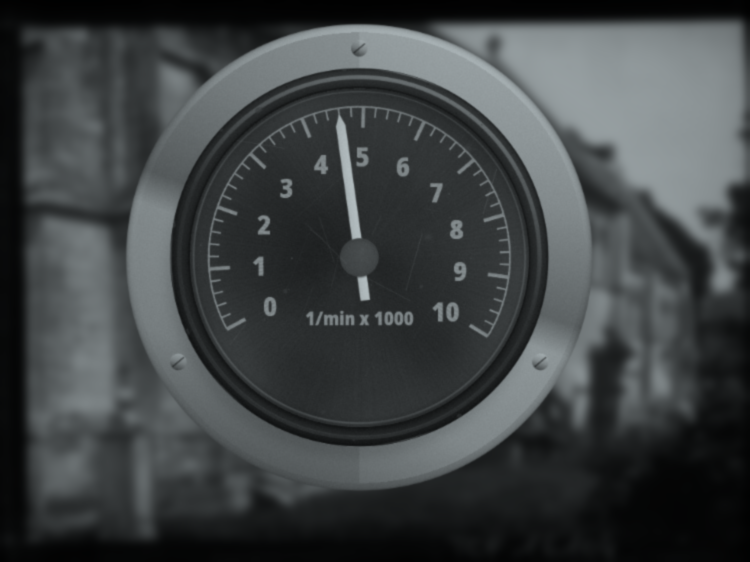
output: 4600rpm
